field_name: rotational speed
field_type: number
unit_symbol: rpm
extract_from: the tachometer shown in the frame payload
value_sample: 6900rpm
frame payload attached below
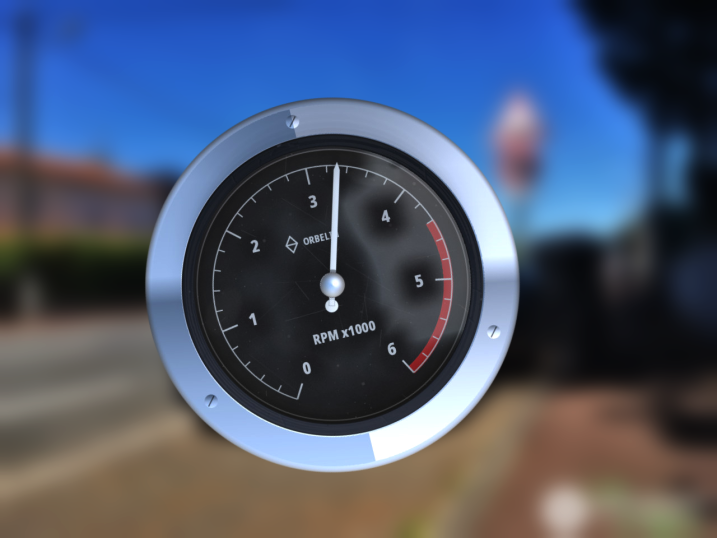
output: 3300rpm
